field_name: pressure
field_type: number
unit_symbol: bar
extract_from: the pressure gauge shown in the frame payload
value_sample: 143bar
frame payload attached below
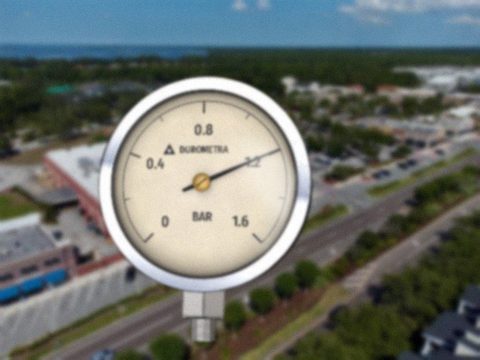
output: 1.2bar
